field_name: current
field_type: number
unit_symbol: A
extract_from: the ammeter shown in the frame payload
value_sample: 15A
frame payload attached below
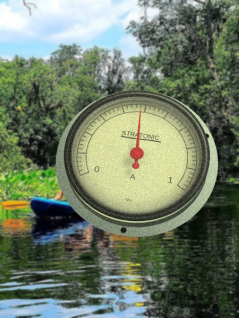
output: 0.48A
